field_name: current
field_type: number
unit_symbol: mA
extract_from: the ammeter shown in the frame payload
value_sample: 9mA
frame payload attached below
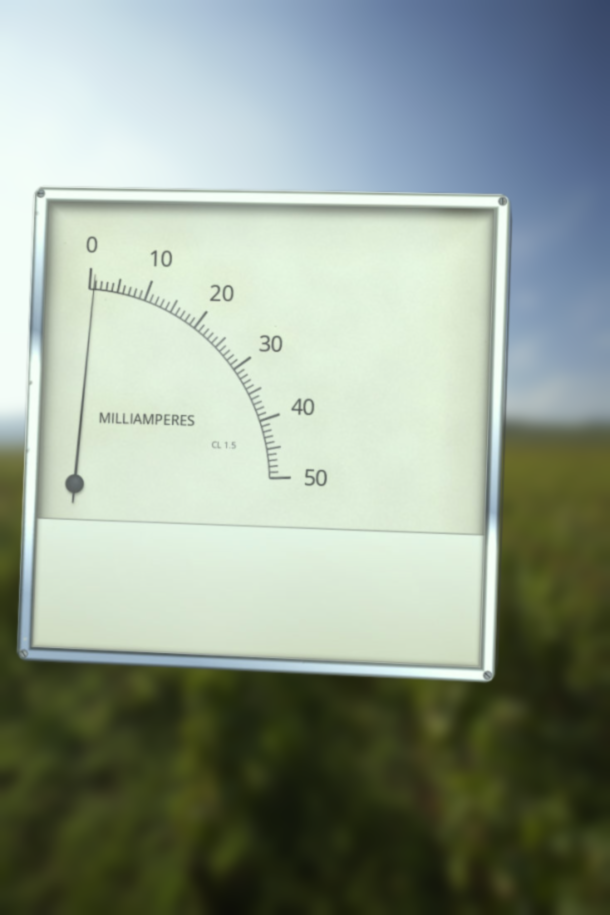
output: 1mA
